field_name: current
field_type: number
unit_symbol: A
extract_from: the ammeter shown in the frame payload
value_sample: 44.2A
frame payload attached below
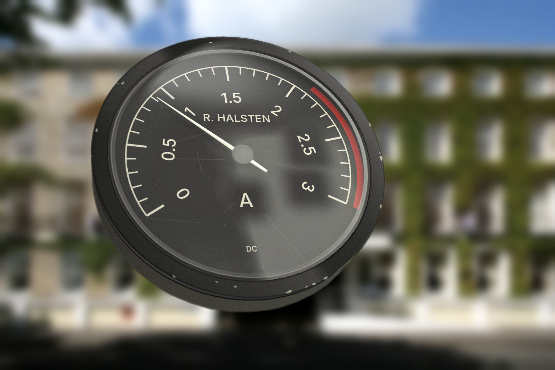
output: 0.9A
